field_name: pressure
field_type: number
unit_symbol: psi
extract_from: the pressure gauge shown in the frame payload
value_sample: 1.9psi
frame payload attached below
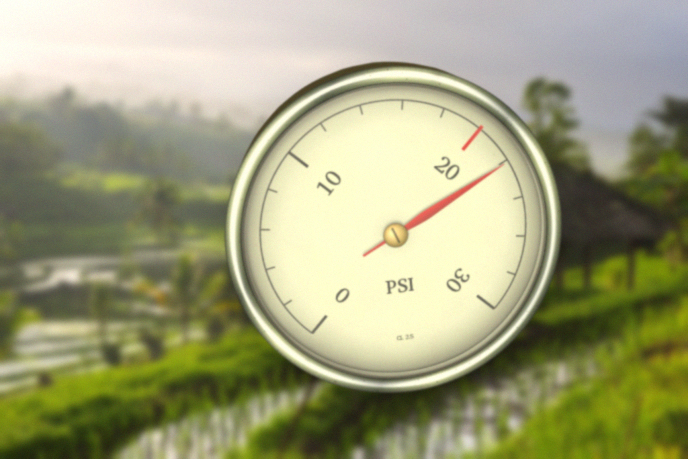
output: 22psi
